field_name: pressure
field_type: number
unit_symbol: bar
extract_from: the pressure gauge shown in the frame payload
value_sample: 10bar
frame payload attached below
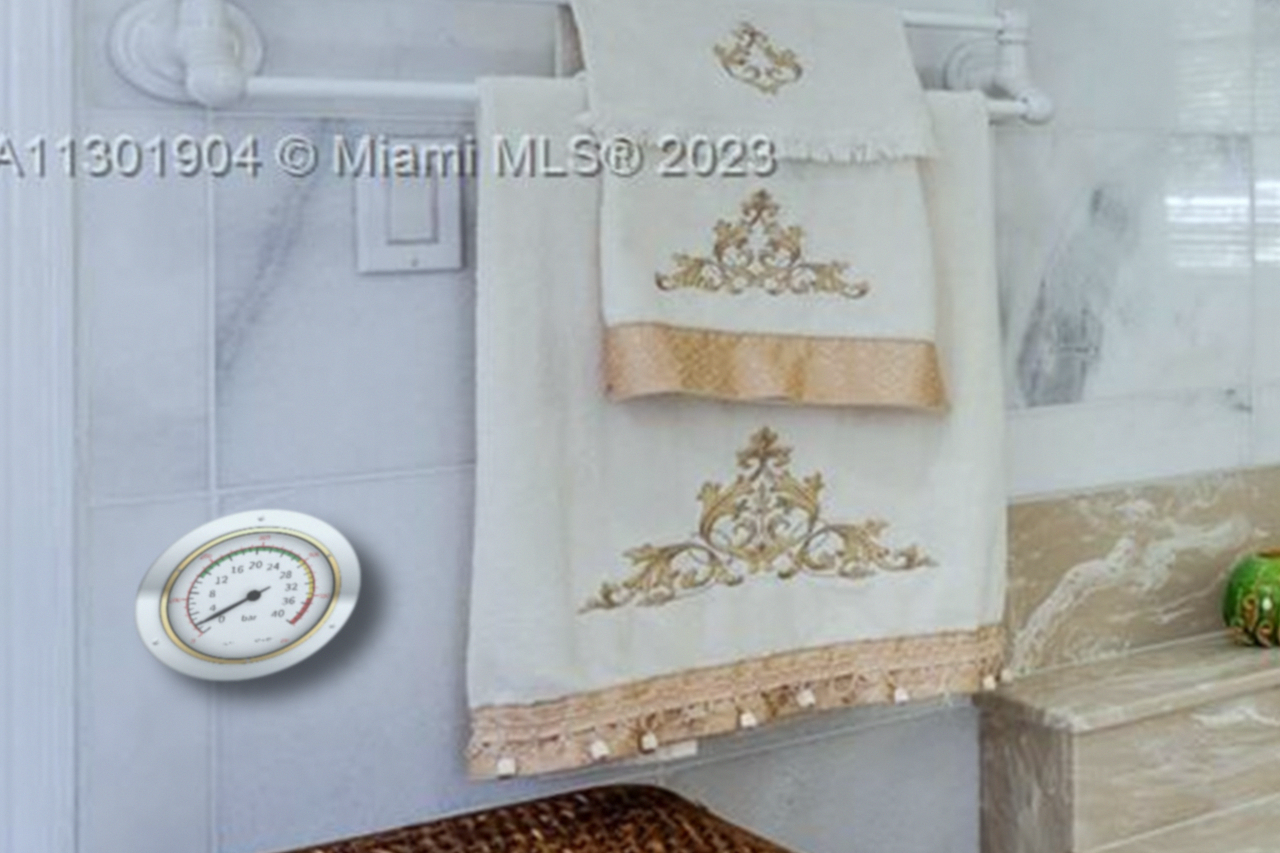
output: 2bar
